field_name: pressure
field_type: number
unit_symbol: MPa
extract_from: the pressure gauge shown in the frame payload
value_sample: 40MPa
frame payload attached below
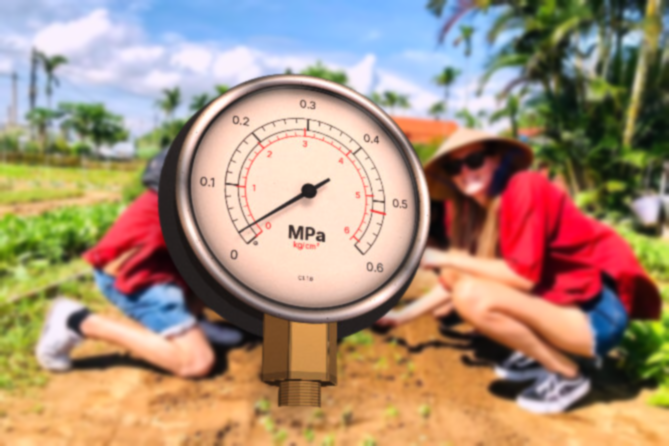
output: 0.02MPa
